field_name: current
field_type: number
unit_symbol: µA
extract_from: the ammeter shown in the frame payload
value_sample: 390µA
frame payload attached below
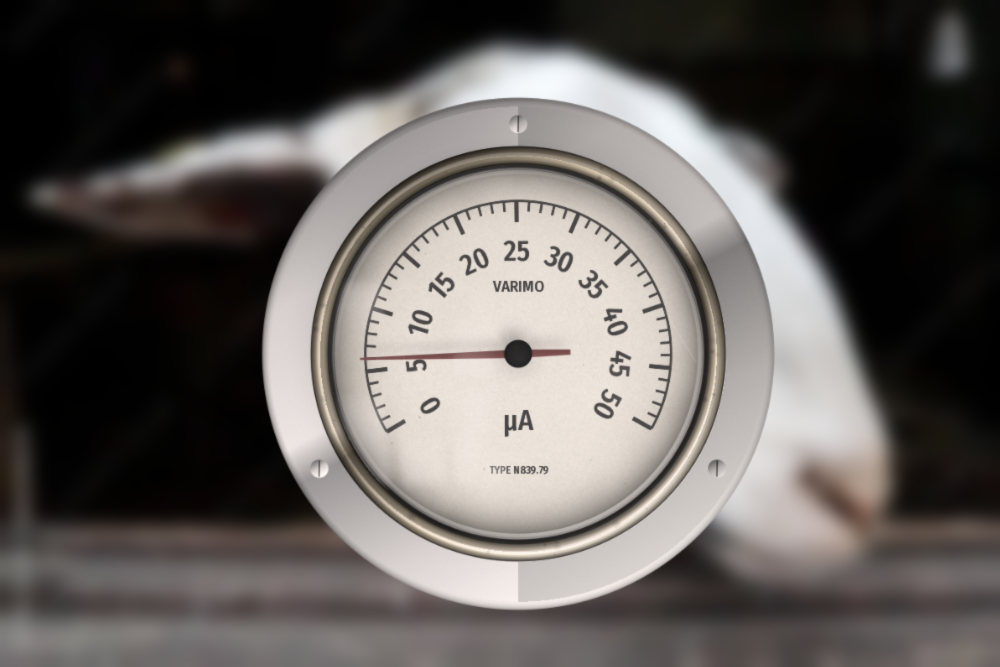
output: 6µA
